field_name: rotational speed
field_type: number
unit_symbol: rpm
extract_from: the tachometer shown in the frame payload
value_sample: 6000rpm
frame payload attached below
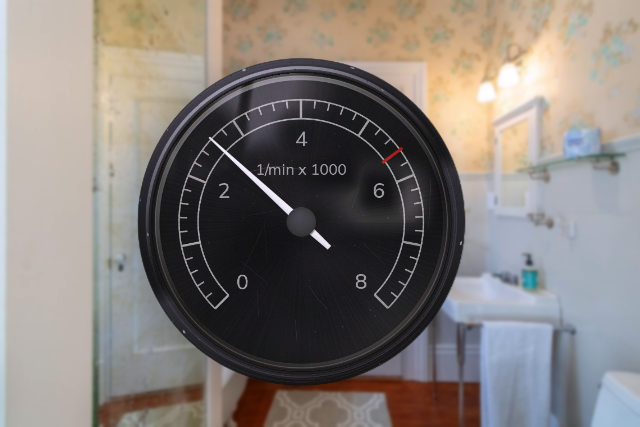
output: 2600rpm
